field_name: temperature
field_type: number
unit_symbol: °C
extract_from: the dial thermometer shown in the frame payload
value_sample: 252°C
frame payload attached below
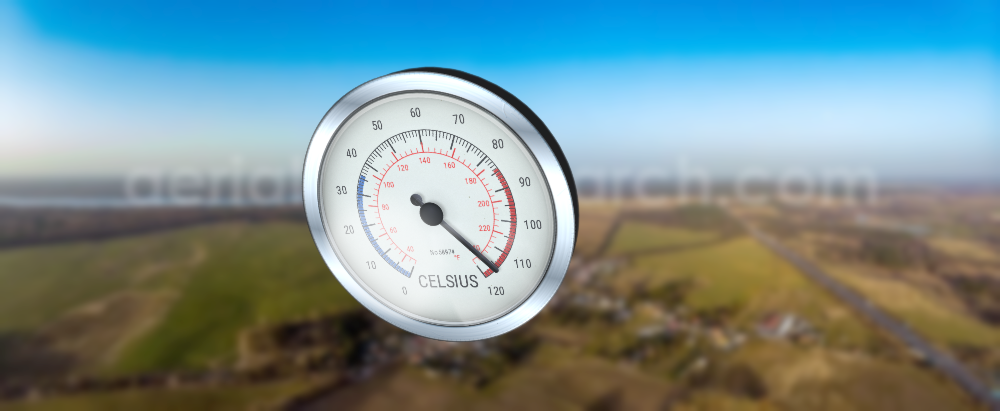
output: 115°C
